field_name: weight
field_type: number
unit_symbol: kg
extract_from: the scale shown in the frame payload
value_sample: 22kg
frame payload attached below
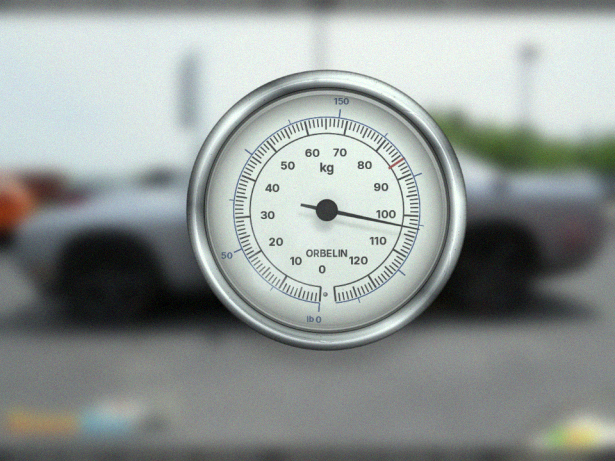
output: 103kg
